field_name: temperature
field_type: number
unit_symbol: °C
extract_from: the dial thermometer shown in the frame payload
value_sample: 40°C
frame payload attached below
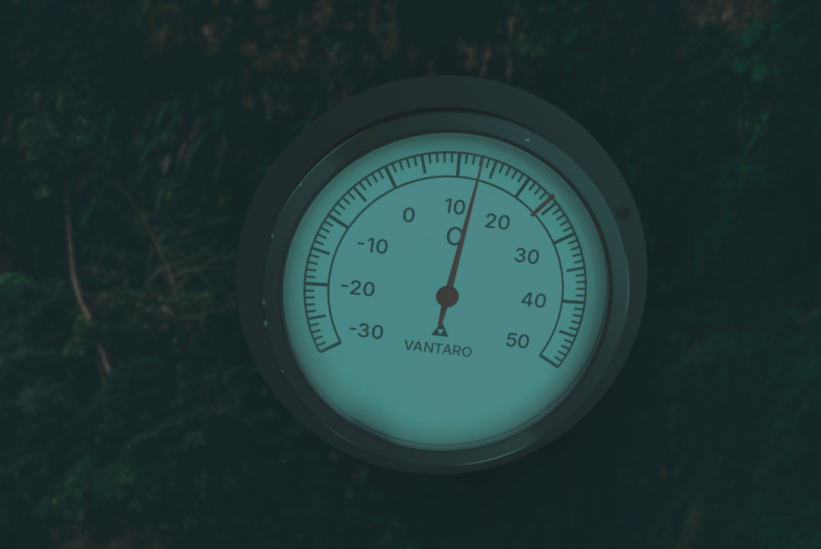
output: 13°C
